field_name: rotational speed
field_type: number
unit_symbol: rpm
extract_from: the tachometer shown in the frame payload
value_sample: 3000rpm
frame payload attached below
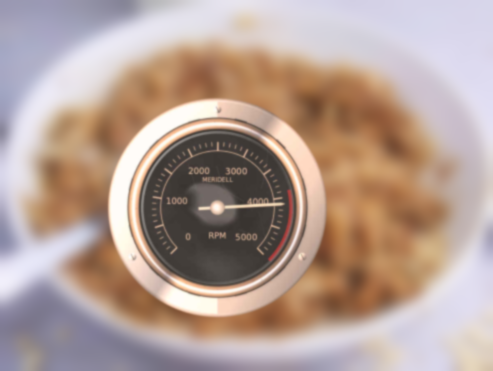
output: 4100rpm
